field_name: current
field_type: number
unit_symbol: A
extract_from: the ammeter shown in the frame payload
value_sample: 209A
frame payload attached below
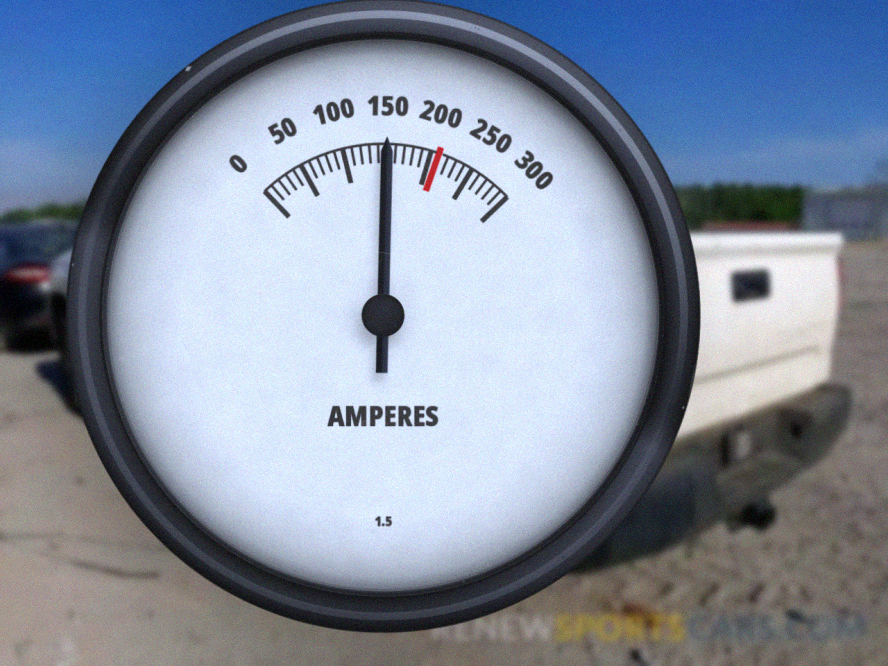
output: 150A
